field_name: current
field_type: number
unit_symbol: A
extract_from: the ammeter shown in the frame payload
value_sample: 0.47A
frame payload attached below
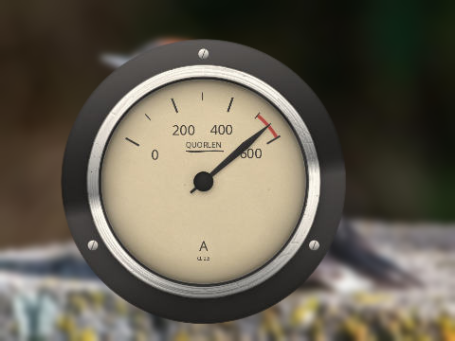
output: 550A
